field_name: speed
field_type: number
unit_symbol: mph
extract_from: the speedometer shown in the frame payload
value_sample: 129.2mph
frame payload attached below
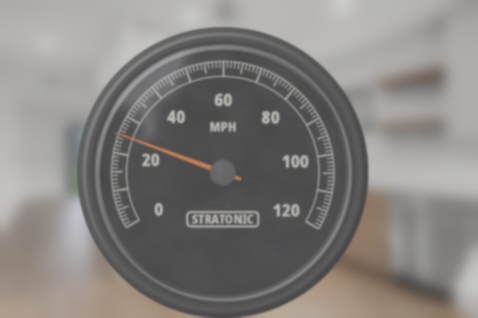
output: 25mph
